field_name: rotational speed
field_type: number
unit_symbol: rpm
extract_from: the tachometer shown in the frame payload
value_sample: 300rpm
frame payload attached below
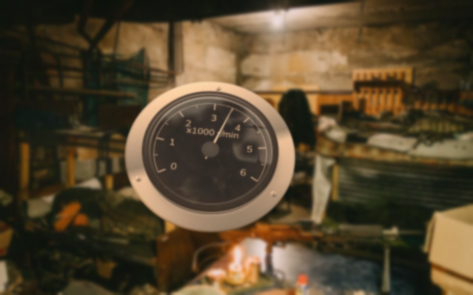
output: 3500rpm
